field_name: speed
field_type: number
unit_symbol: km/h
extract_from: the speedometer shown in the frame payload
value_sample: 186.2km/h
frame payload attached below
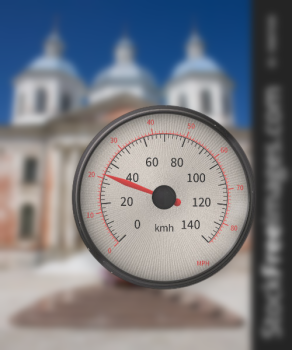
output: 34km/h
